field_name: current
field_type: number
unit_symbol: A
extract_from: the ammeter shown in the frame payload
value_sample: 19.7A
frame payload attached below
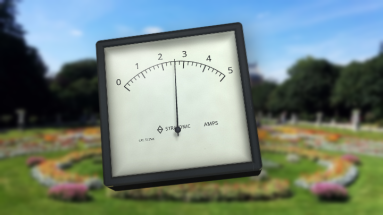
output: 2.6A
